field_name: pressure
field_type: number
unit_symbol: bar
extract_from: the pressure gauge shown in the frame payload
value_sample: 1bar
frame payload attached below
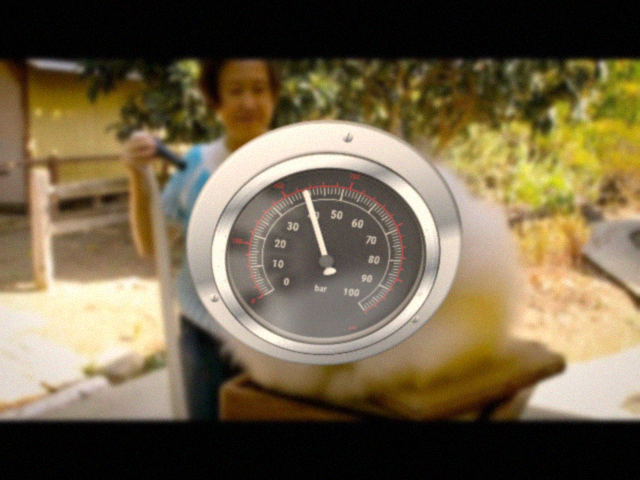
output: 40bar
